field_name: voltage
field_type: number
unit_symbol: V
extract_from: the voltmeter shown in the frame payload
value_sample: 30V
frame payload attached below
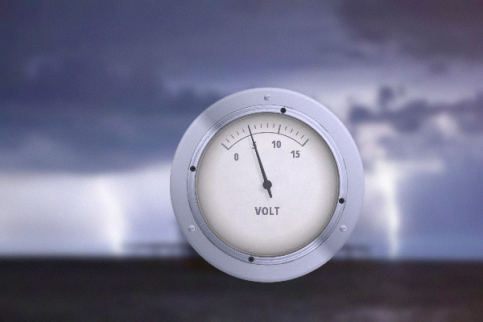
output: 5V
